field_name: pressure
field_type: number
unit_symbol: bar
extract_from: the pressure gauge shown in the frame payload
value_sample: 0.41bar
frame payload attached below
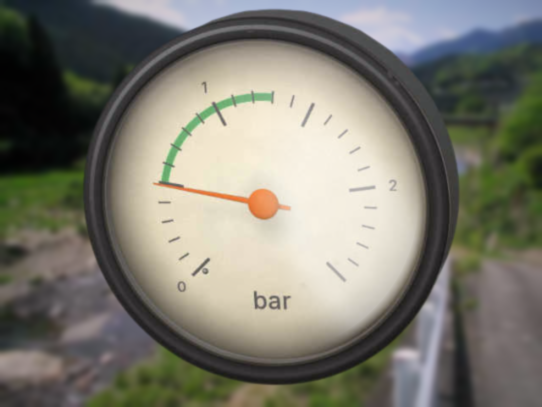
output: 0.5bar
